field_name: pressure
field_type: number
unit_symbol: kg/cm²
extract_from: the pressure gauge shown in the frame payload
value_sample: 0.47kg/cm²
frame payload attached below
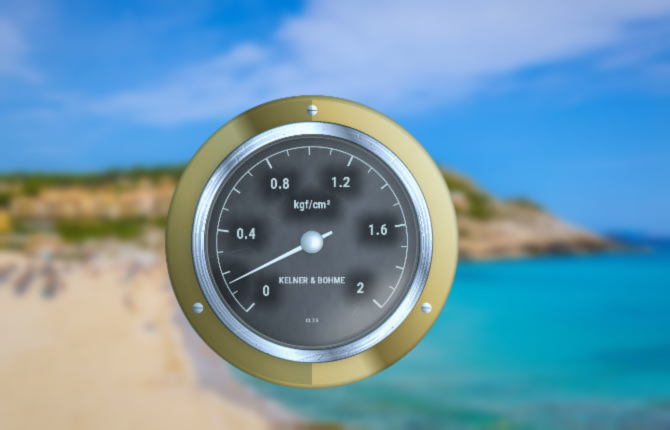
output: 0.15kg/cm²
